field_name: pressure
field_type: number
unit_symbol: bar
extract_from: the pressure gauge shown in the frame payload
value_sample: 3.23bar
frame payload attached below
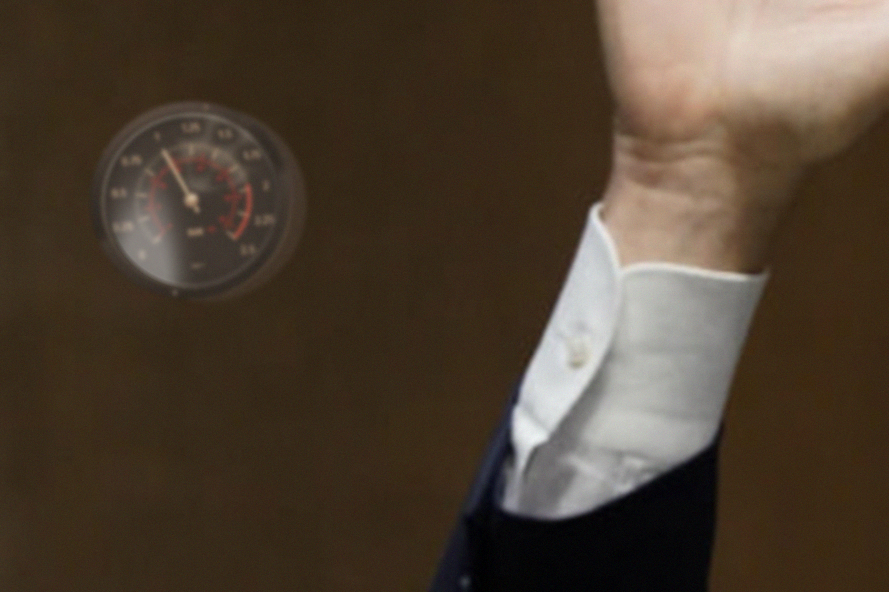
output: 1bar
